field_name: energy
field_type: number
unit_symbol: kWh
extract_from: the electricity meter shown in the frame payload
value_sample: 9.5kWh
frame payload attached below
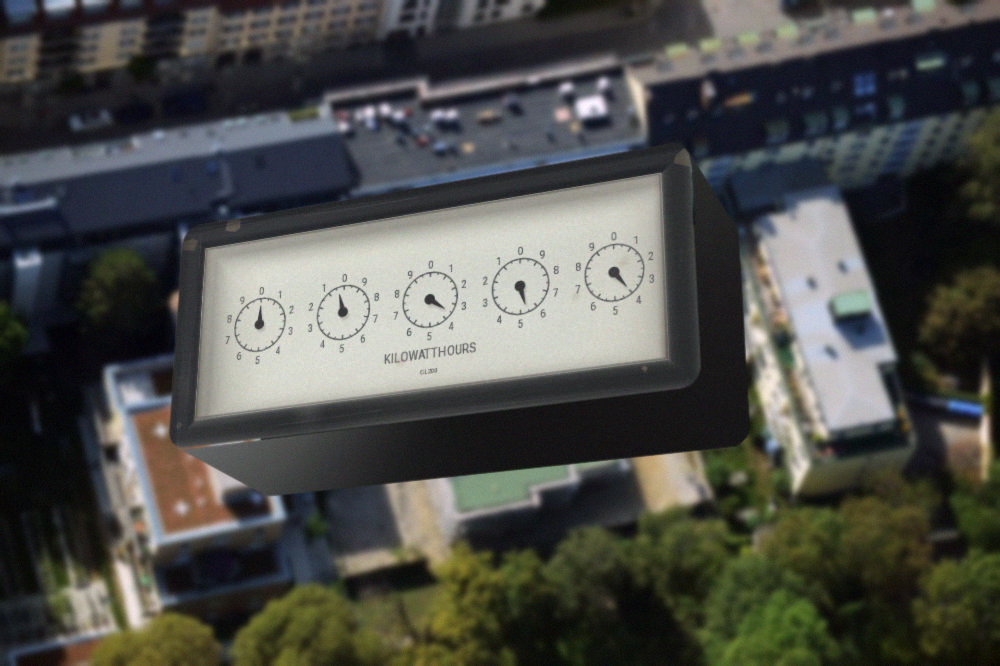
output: 354kWh
